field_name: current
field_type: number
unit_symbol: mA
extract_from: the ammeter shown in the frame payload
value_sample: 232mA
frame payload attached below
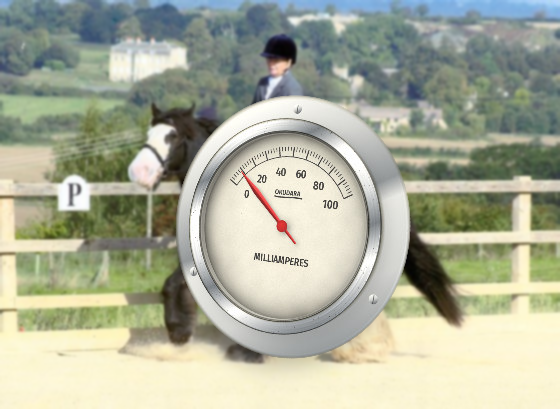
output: 10mA
